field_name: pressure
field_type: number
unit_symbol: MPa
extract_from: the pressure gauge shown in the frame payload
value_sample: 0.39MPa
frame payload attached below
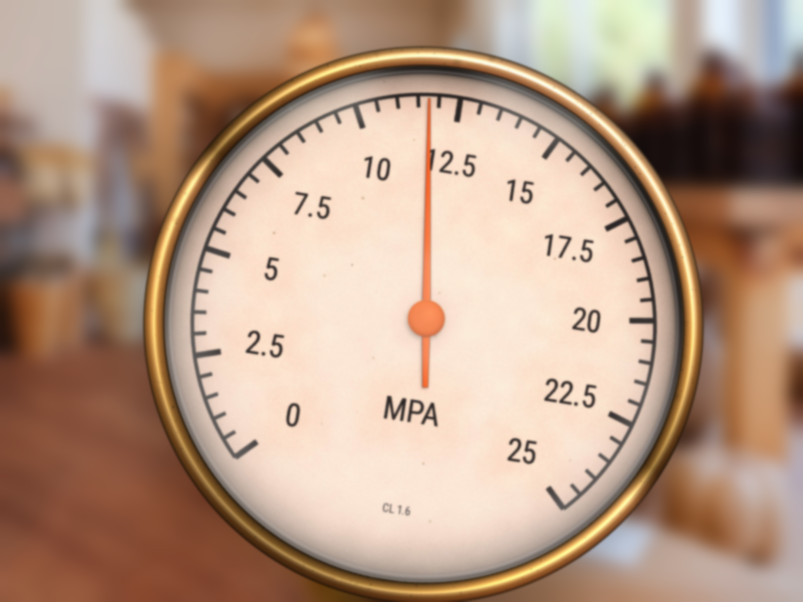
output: 11.75MPa
